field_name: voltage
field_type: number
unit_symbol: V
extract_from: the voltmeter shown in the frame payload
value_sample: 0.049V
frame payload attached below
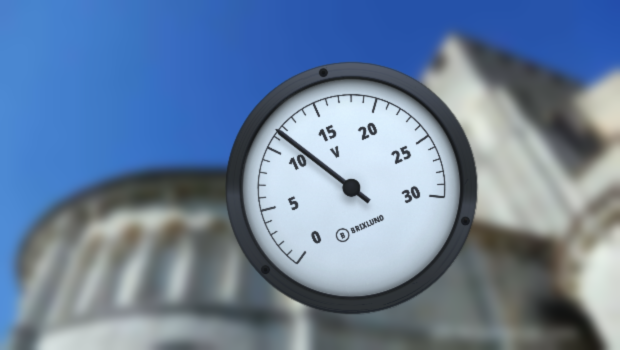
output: 11.5V
